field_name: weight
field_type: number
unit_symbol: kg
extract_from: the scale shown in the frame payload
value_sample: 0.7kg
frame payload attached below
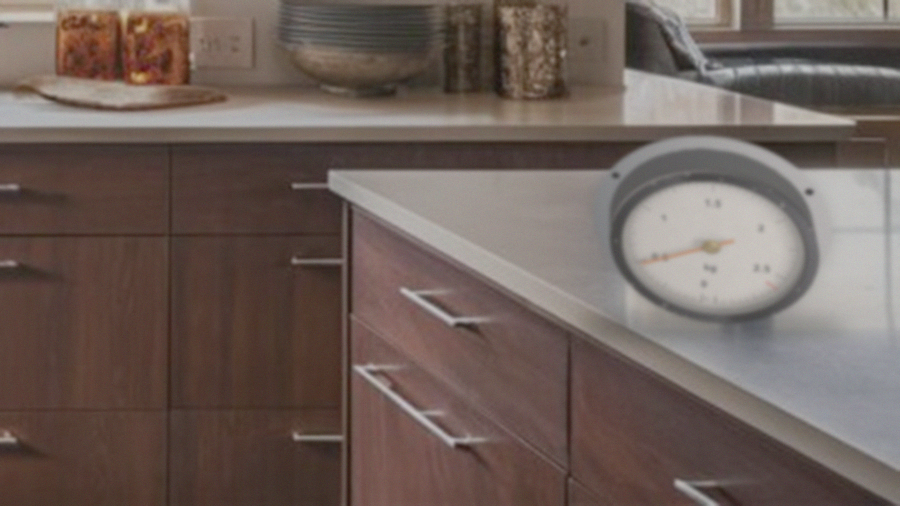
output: 0.5kg
